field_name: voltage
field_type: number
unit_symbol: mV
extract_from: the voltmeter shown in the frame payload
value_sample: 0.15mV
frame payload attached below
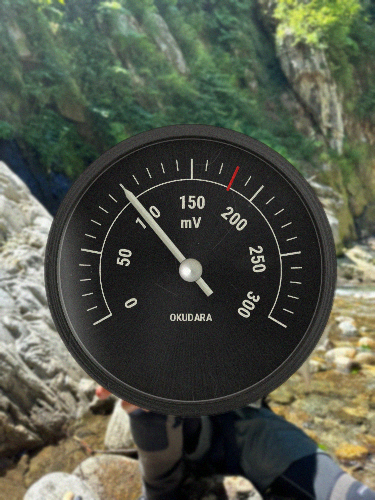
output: 100mV
